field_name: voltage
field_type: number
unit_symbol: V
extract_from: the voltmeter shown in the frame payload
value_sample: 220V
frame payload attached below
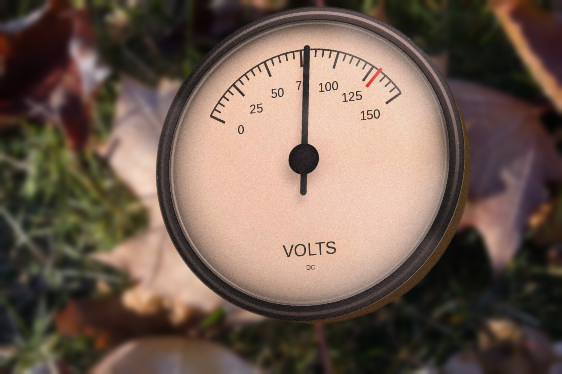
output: 80V
